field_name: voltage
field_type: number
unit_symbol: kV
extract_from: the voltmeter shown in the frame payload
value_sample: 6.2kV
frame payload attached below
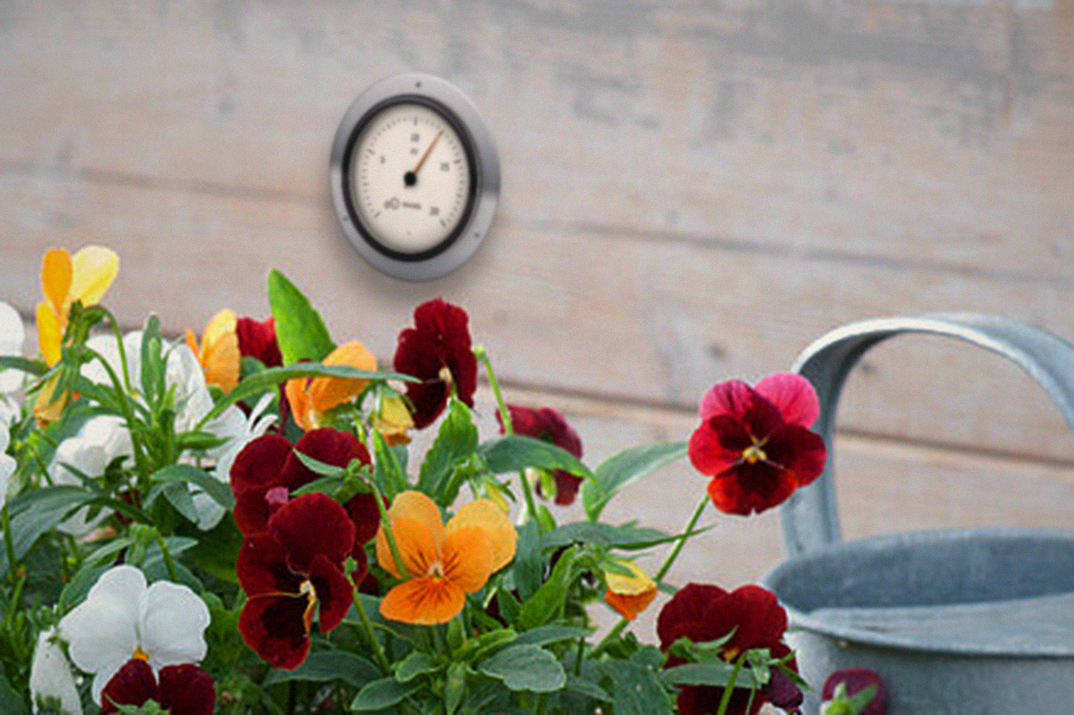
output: 12.5kV
